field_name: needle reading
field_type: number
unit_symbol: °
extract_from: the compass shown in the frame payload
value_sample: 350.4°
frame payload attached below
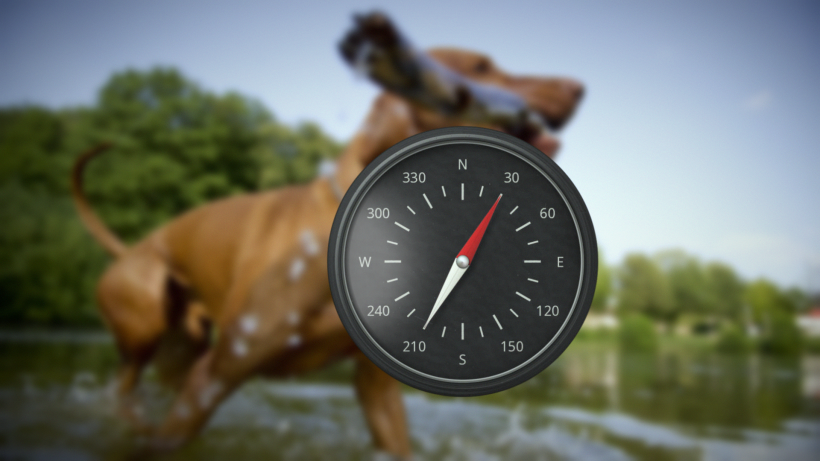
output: 30°
